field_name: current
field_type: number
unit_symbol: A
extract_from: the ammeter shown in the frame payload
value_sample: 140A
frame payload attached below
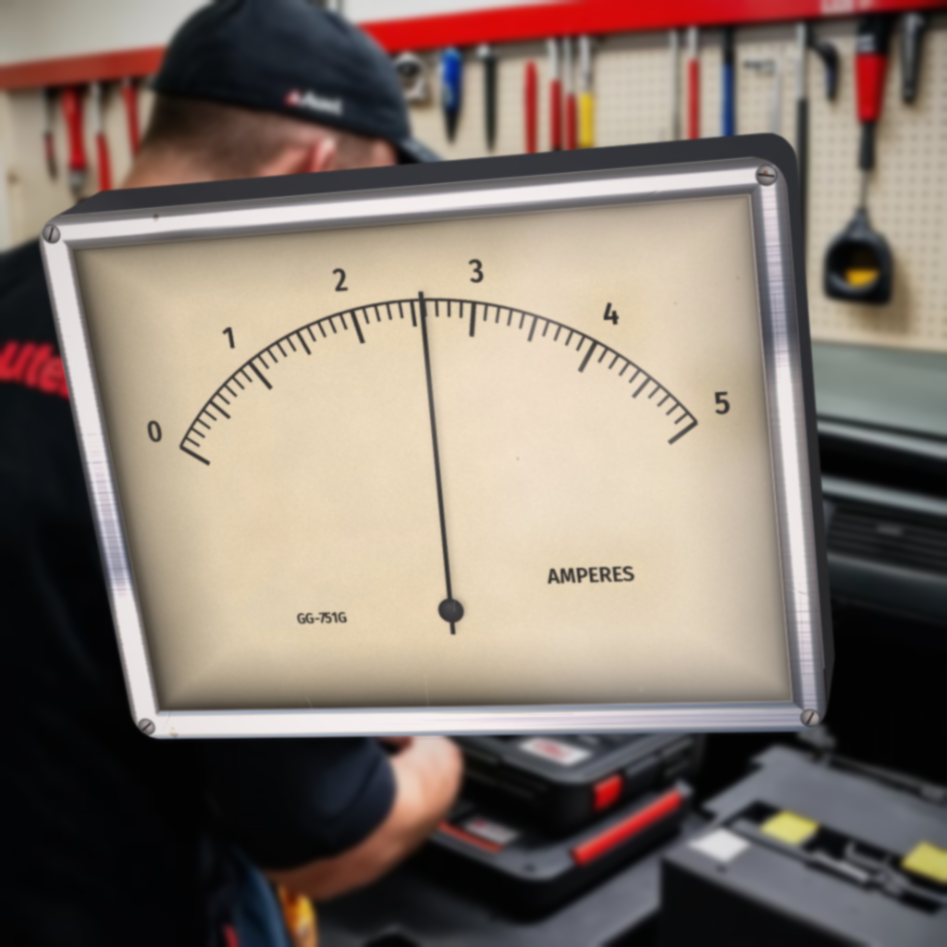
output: 2.6A
